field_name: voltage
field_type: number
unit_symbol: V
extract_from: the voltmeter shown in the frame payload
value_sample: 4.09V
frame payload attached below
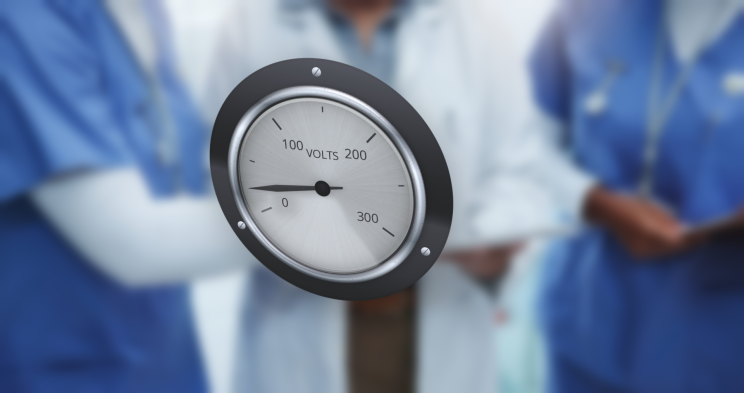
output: 25V
